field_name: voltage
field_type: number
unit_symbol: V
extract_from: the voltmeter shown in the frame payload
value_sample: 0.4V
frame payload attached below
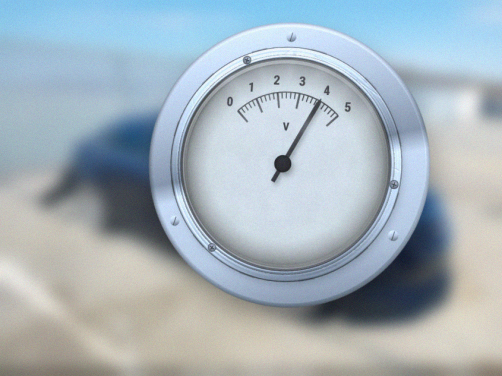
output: 4V
